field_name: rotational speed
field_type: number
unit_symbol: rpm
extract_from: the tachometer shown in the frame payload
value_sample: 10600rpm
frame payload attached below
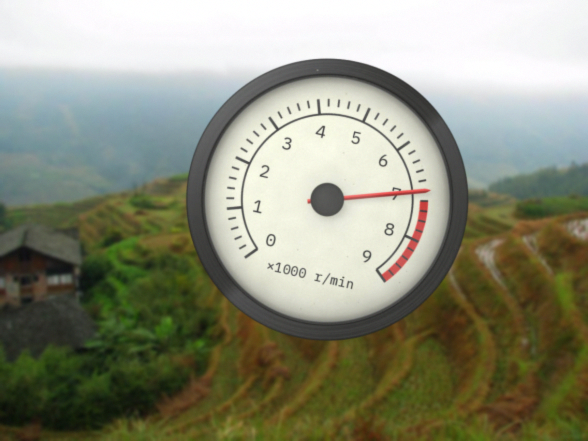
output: 7000rpm
